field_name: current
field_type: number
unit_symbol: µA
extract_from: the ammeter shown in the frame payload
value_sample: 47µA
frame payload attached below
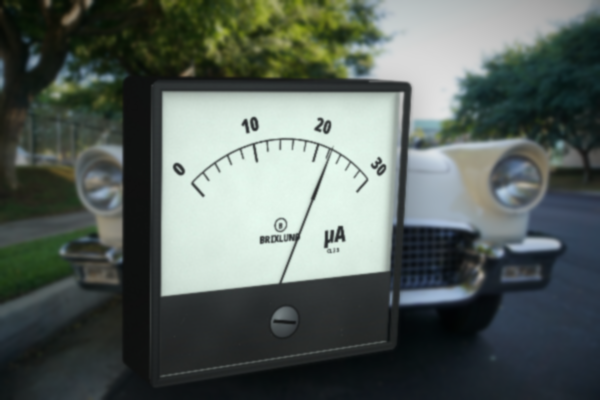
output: 22µA
